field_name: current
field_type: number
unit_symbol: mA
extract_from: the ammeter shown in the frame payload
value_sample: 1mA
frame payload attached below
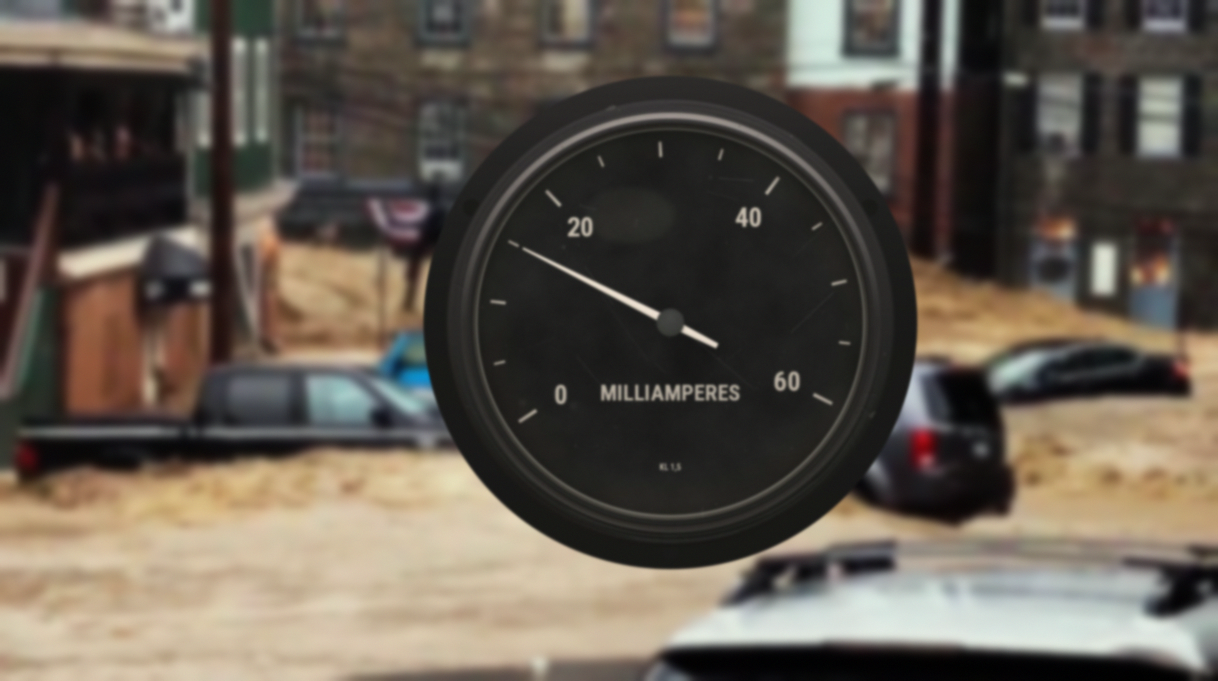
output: 15mA
